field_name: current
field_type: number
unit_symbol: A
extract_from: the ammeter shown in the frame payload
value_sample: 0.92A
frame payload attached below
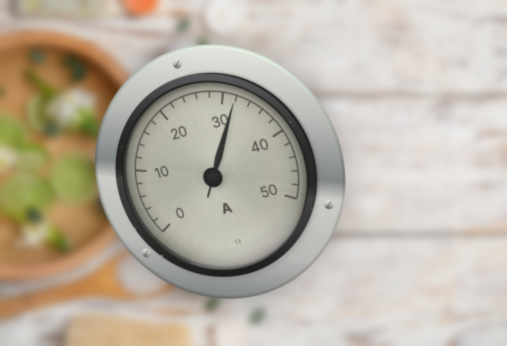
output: 32A
